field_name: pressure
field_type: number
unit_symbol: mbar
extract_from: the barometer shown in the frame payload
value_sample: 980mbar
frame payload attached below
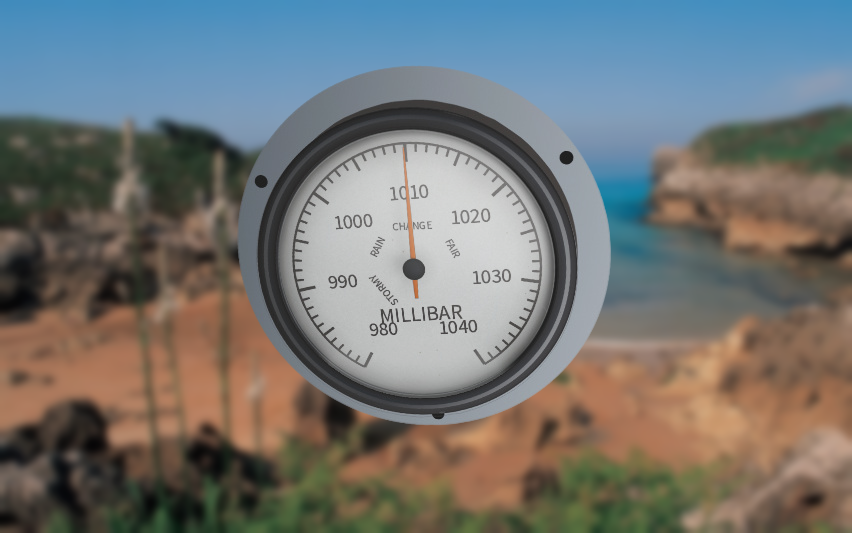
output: 1010mbar
